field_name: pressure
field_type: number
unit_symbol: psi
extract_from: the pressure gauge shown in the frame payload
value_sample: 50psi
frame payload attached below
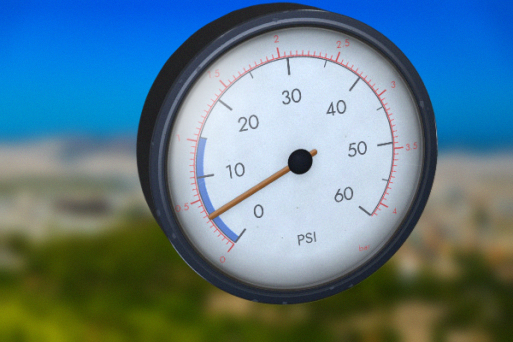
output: 5psi
